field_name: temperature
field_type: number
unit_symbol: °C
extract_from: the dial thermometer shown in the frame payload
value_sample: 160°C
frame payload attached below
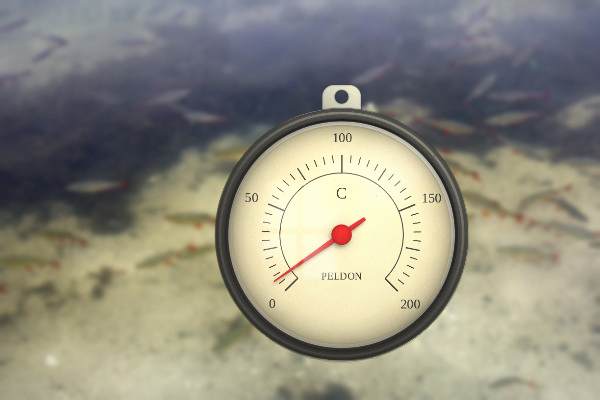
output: 7.5°C
